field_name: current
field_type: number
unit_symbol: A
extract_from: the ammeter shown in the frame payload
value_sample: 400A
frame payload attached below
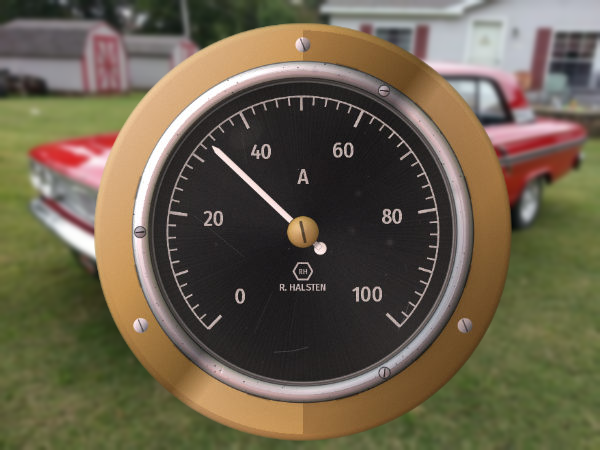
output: 33A
